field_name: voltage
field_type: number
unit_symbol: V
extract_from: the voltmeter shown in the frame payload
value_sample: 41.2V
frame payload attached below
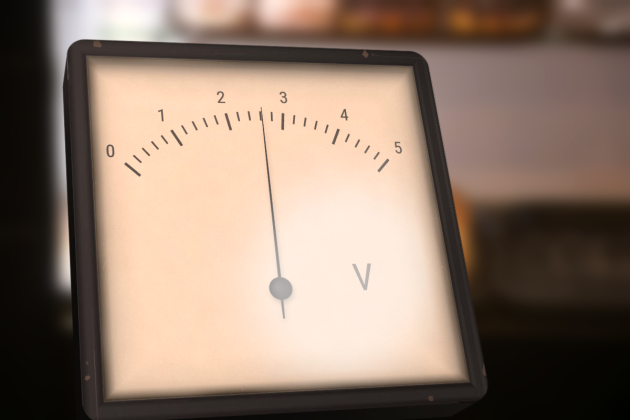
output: 2.6V
